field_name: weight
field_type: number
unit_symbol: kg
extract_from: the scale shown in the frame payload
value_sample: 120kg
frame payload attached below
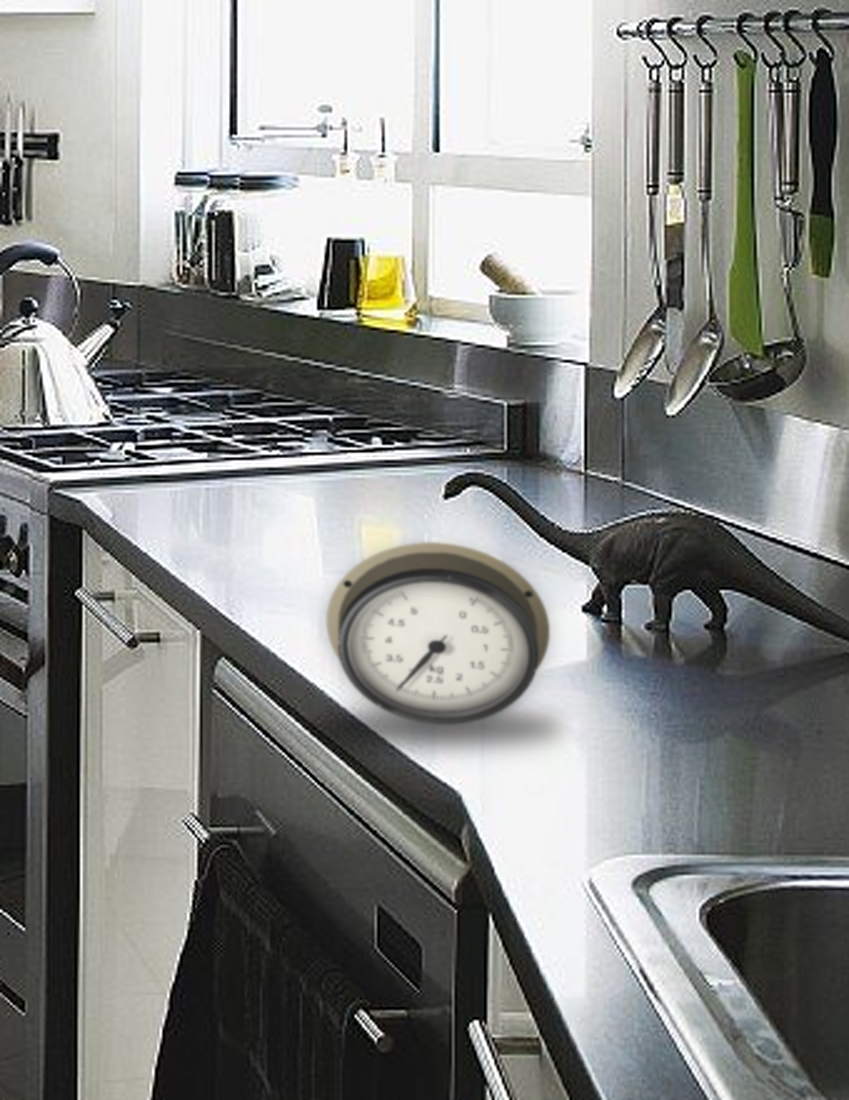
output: 3kg
